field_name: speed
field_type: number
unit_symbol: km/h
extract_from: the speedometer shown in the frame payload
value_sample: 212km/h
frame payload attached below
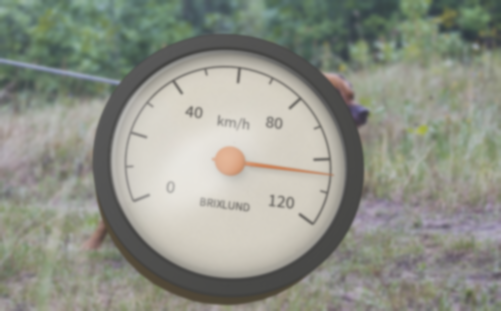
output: 105km/h
